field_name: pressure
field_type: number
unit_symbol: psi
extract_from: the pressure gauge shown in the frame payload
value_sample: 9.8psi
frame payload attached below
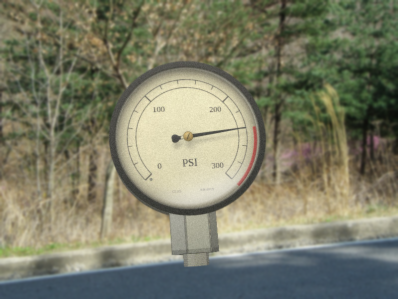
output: 240psi
